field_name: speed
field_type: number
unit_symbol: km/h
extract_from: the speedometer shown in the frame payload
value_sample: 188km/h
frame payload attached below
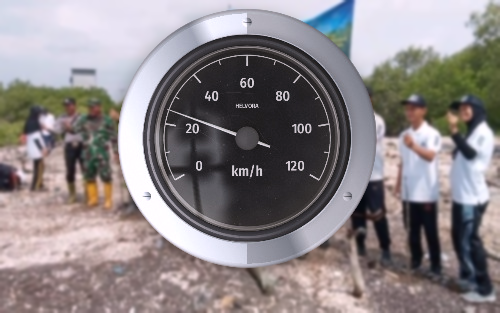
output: 25km/h
